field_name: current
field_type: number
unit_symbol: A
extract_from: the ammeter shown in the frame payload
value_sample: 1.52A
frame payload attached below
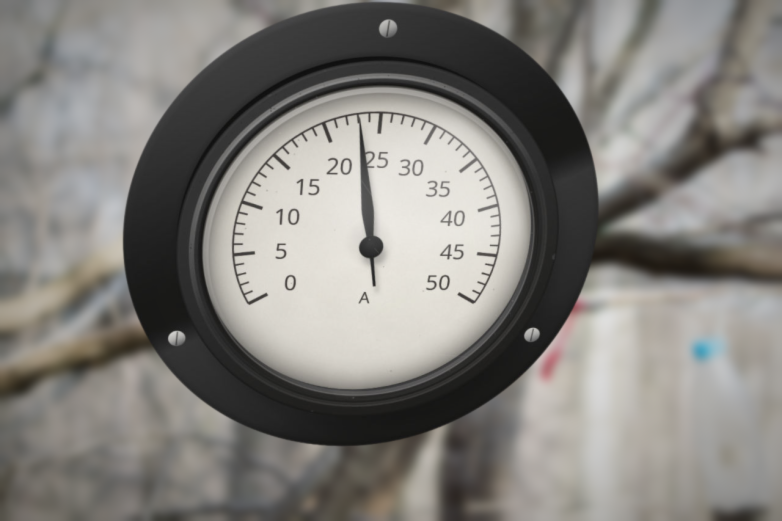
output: 23A
